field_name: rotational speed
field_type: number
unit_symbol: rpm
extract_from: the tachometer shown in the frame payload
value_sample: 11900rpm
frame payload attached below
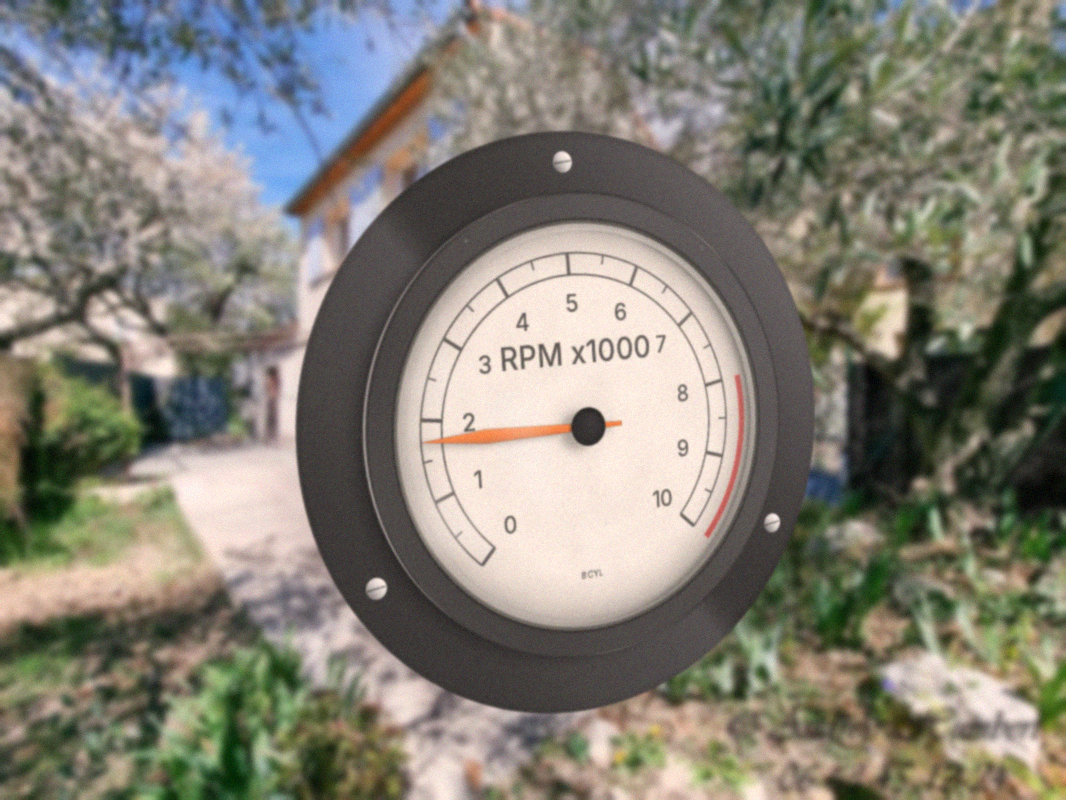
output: 1750rpm
